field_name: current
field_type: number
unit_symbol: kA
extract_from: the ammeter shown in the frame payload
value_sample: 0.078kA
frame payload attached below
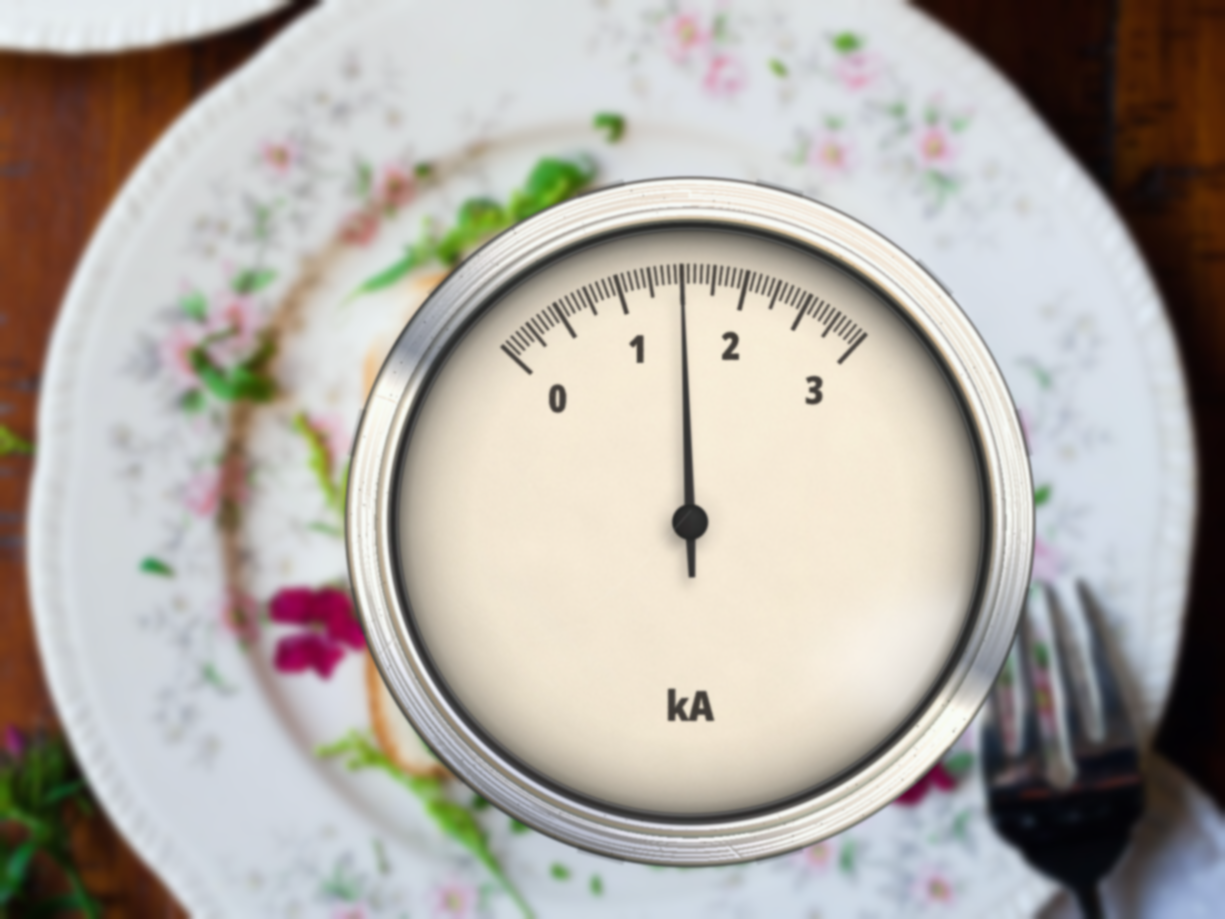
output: 1.5kA
